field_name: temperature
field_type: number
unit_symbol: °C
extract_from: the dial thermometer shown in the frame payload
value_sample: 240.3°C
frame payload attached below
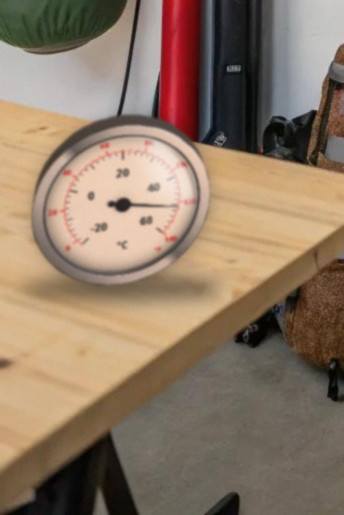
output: 50°C
